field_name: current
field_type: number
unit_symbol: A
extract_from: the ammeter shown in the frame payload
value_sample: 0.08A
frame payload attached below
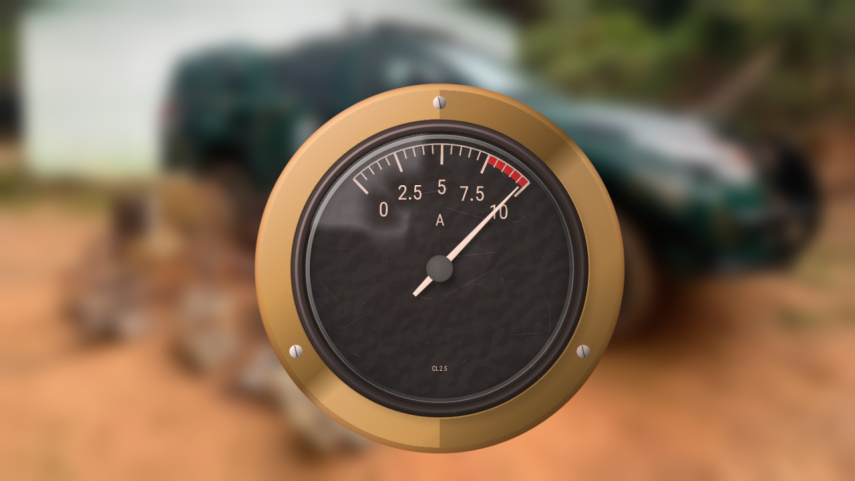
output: 9.75A
